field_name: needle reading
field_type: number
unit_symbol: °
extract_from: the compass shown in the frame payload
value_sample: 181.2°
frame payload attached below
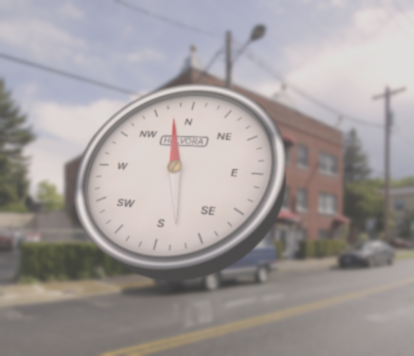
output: 345°
